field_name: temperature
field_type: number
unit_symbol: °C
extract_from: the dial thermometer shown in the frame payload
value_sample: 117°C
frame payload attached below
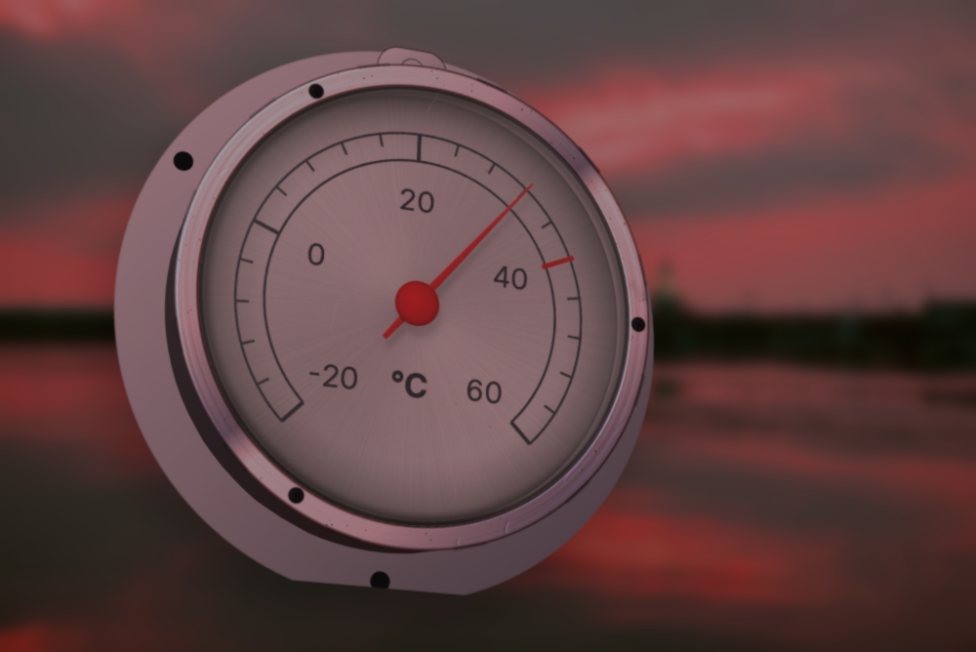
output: 32°C
